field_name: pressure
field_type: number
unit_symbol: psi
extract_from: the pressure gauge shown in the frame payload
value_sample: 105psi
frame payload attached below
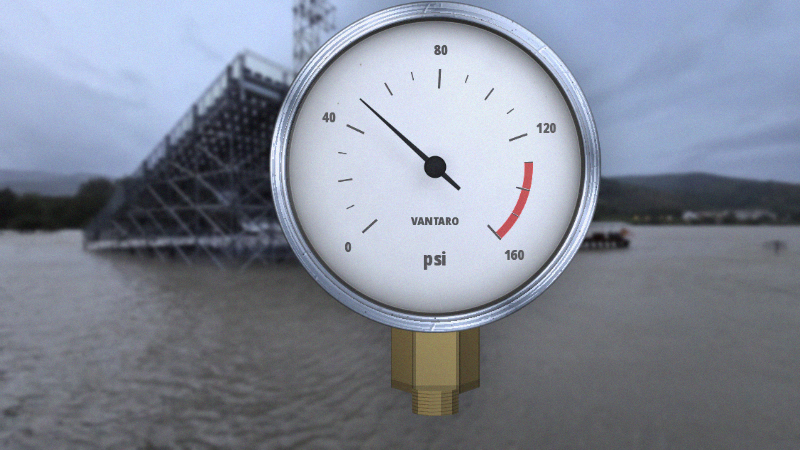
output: 50psi
